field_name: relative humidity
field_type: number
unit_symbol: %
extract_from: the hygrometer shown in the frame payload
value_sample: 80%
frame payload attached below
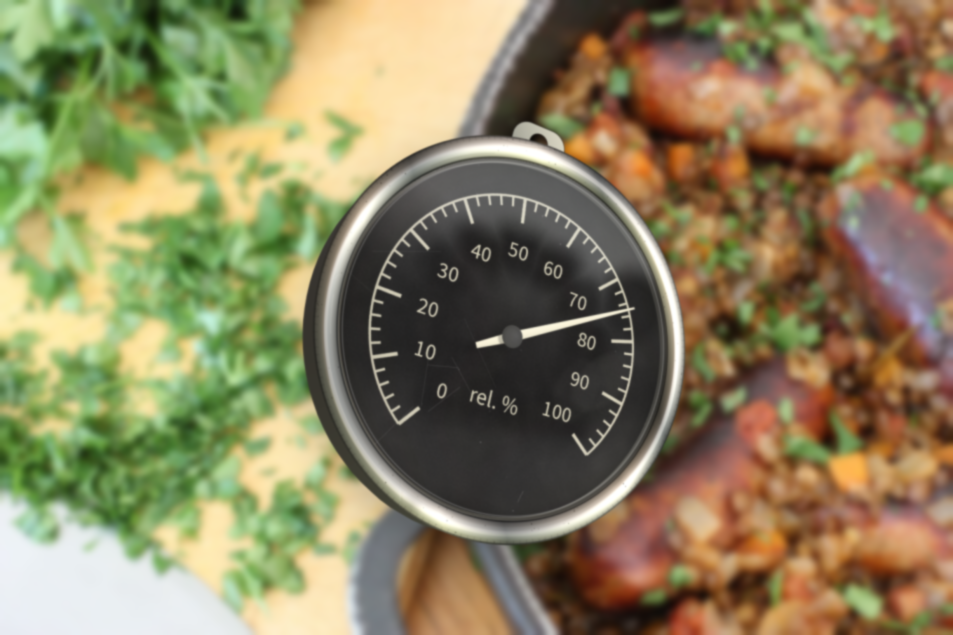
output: 75%
